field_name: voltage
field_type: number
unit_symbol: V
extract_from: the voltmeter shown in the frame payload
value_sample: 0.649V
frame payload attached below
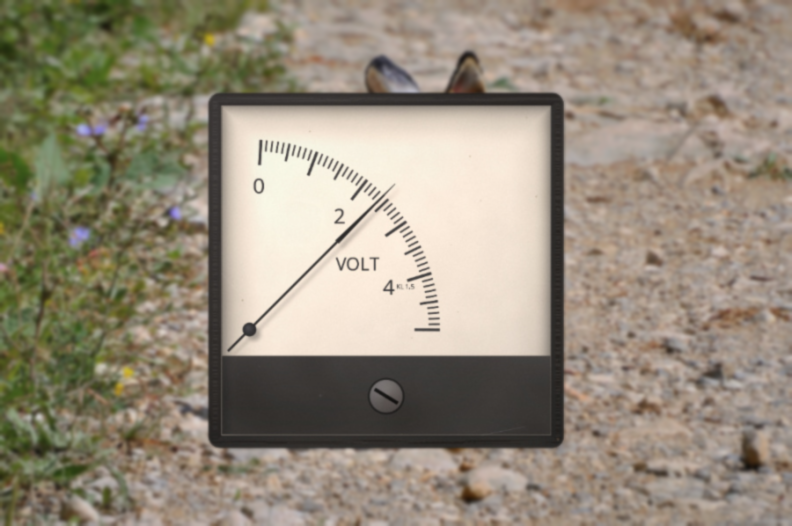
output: 2.4V
